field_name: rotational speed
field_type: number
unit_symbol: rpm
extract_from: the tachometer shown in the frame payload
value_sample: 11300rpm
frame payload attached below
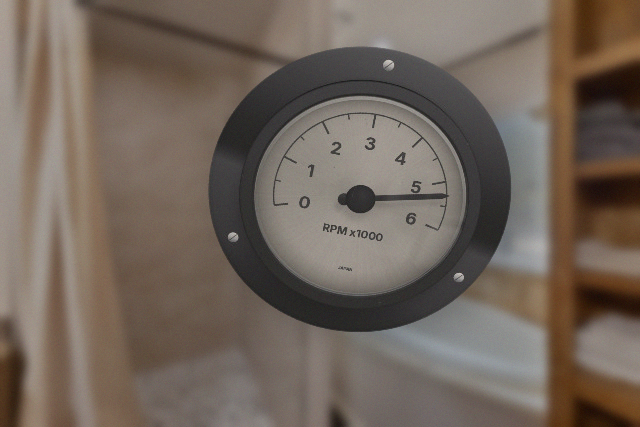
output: 5250rpm
